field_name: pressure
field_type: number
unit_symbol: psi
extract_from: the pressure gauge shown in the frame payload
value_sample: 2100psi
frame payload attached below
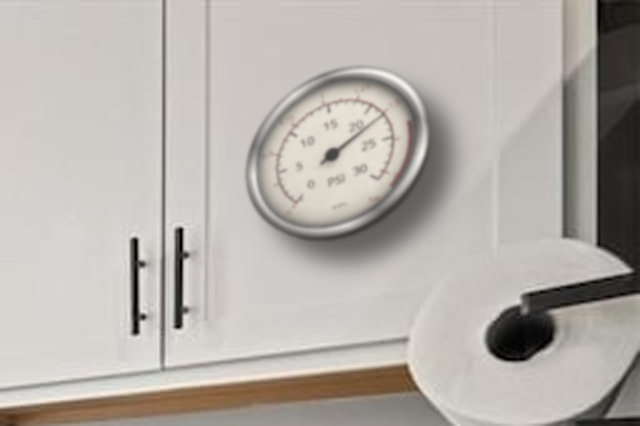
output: 22psi
